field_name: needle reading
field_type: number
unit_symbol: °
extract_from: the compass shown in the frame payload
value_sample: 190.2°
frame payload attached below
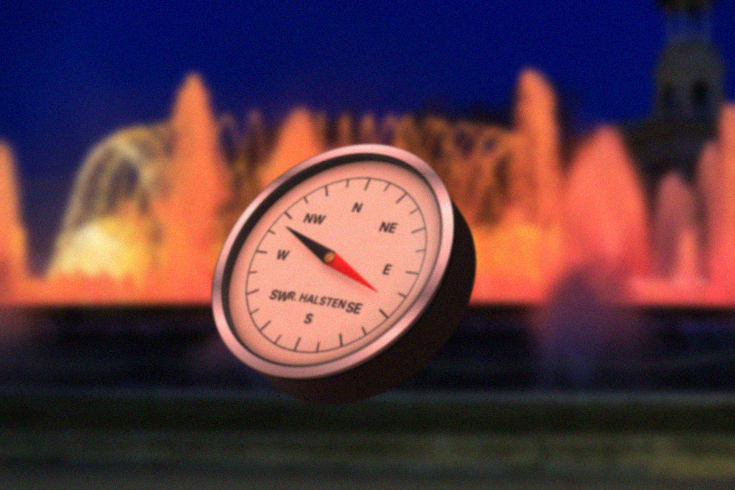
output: 112.5°
